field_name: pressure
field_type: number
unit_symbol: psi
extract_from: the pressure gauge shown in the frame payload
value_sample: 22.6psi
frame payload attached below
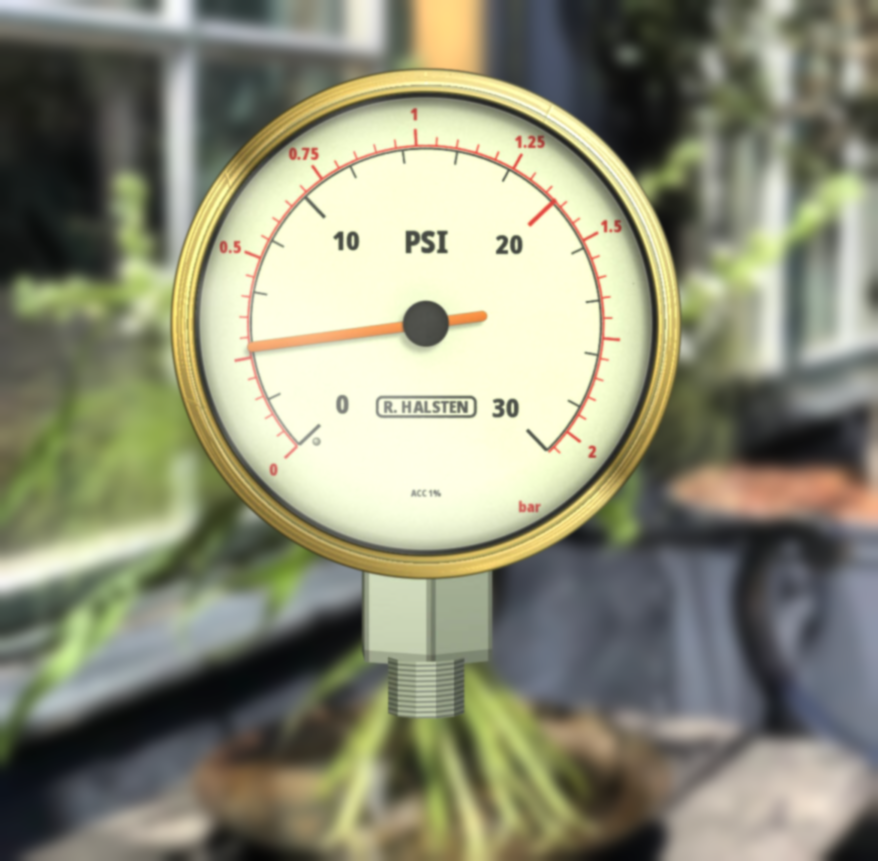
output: 4psi
